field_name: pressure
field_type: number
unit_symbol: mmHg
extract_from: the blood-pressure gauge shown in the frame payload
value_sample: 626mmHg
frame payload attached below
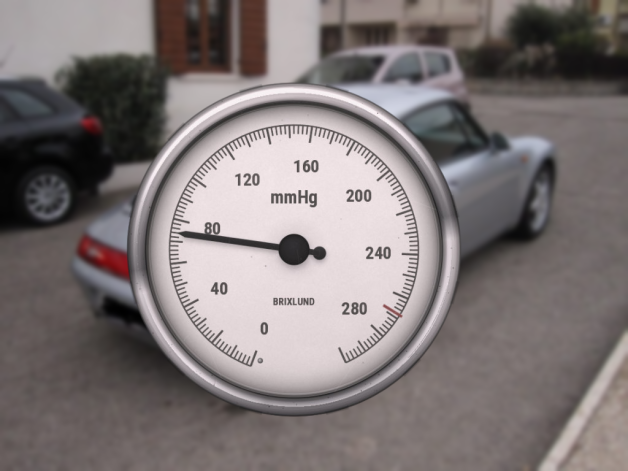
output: 74mmHg
